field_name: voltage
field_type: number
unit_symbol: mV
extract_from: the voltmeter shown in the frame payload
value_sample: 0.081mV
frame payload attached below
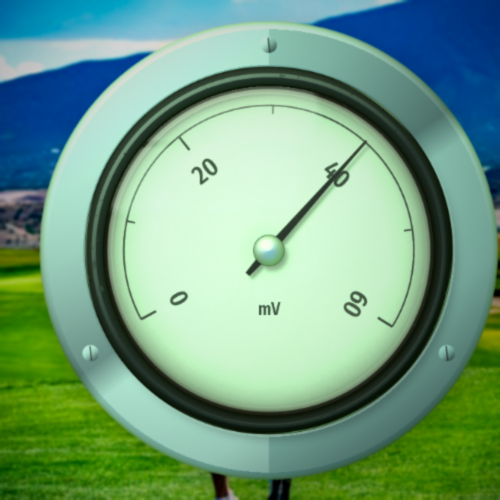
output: 40mV
